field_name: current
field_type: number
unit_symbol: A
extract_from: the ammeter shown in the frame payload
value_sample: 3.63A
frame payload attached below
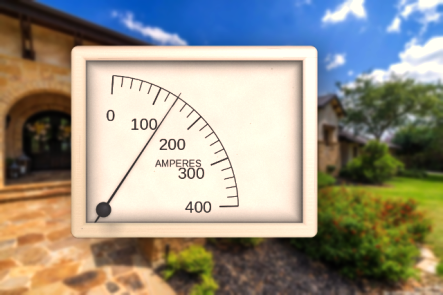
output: 140A
